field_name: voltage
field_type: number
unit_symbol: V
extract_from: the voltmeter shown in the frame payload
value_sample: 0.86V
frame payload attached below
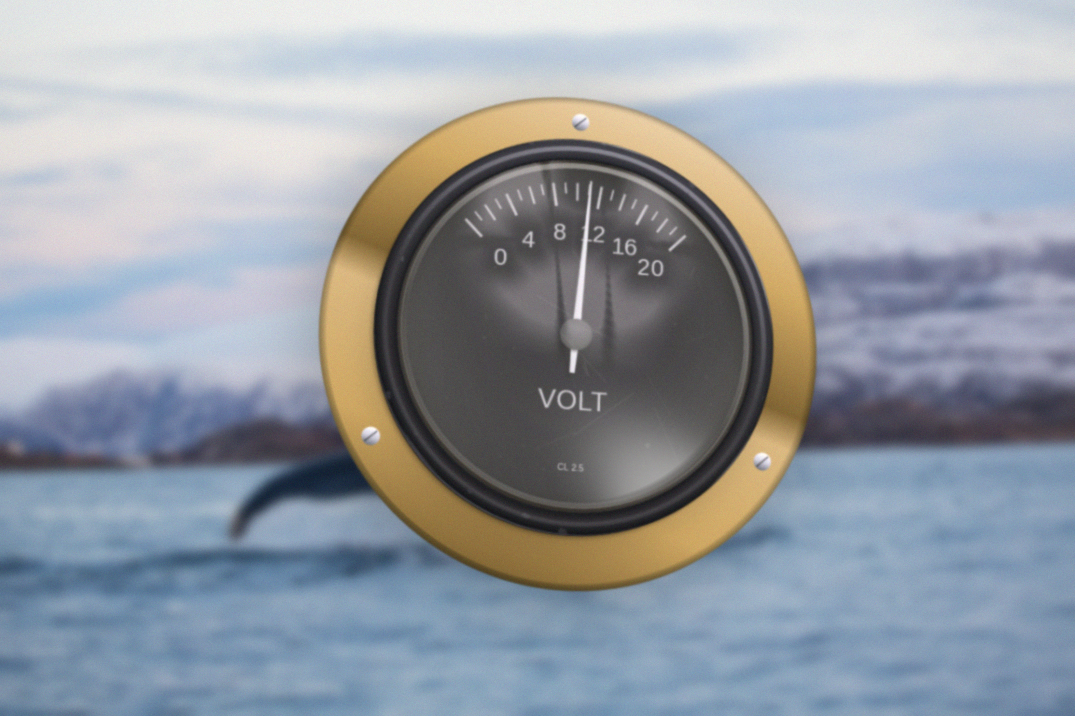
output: 11V
